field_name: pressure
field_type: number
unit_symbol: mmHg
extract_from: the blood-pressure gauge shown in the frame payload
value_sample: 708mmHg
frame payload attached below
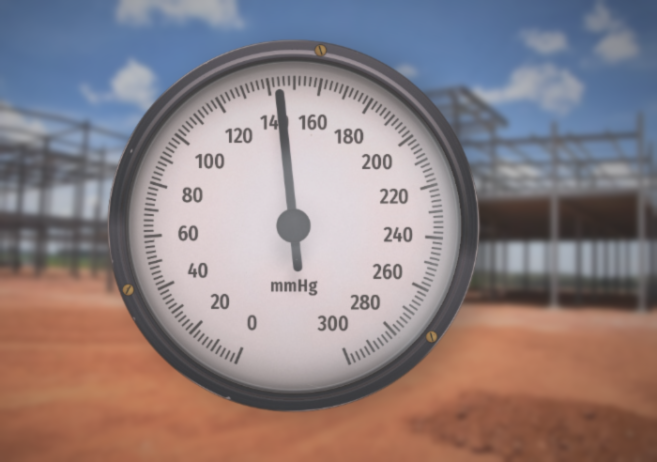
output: 144mmHg
